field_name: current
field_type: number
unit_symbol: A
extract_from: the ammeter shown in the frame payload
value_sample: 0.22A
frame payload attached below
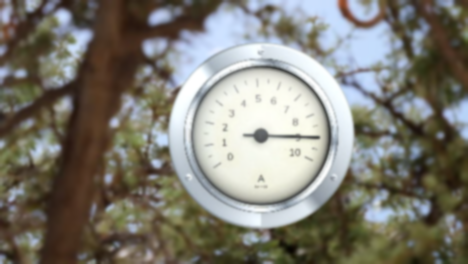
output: 9A
